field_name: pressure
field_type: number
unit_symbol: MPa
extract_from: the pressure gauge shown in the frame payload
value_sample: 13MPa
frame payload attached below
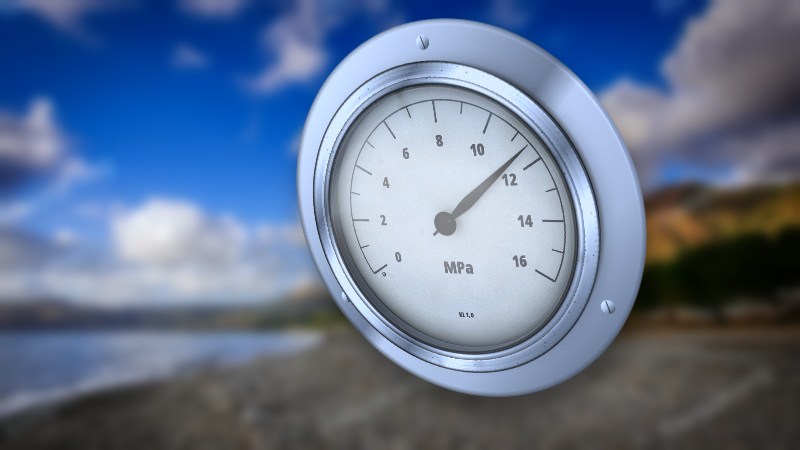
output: 11.5MPa
